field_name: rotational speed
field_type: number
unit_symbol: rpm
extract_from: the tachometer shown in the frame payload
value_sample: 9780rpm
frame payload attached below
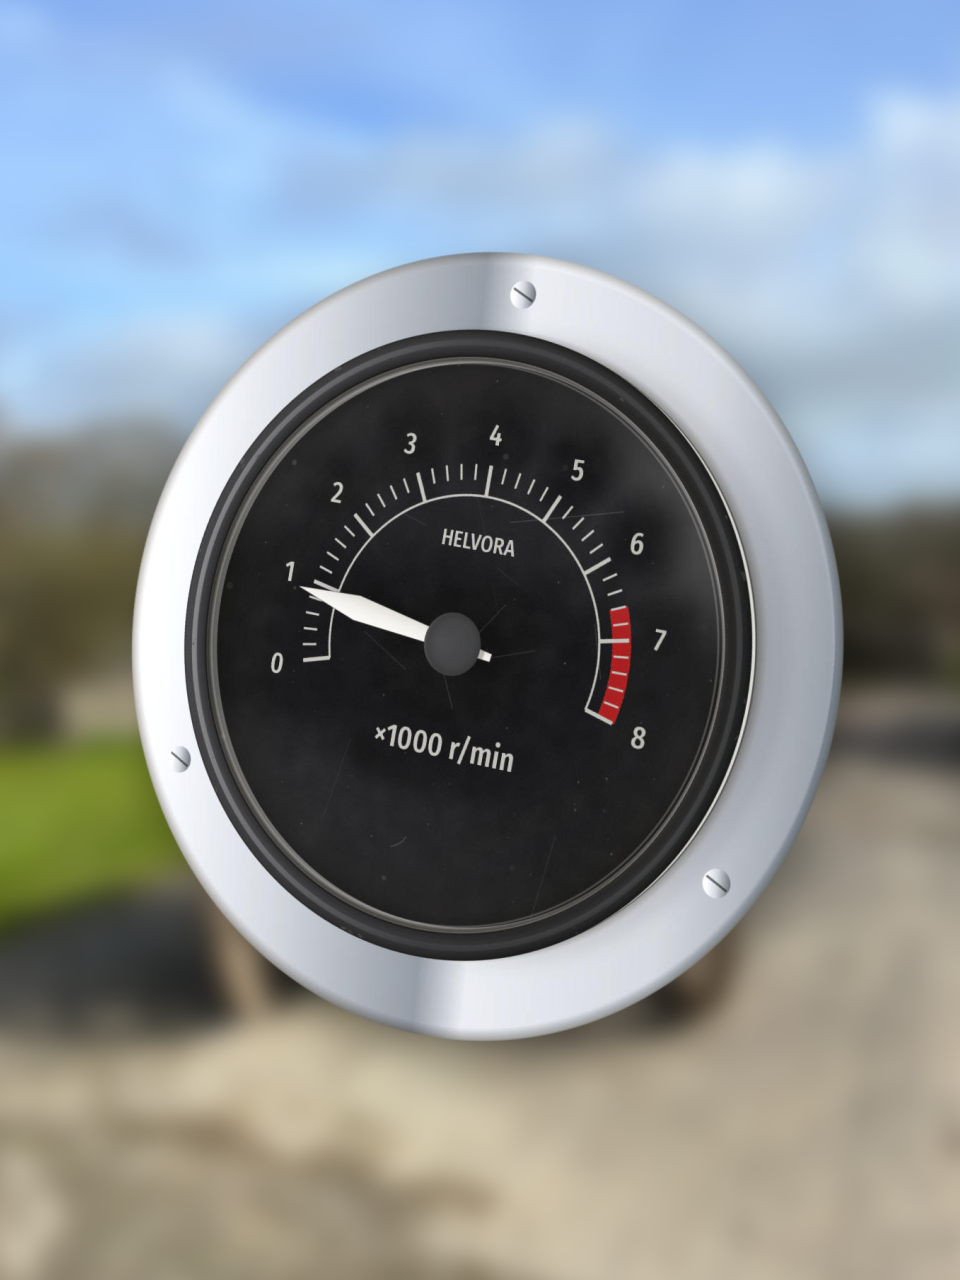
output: 900rpm
